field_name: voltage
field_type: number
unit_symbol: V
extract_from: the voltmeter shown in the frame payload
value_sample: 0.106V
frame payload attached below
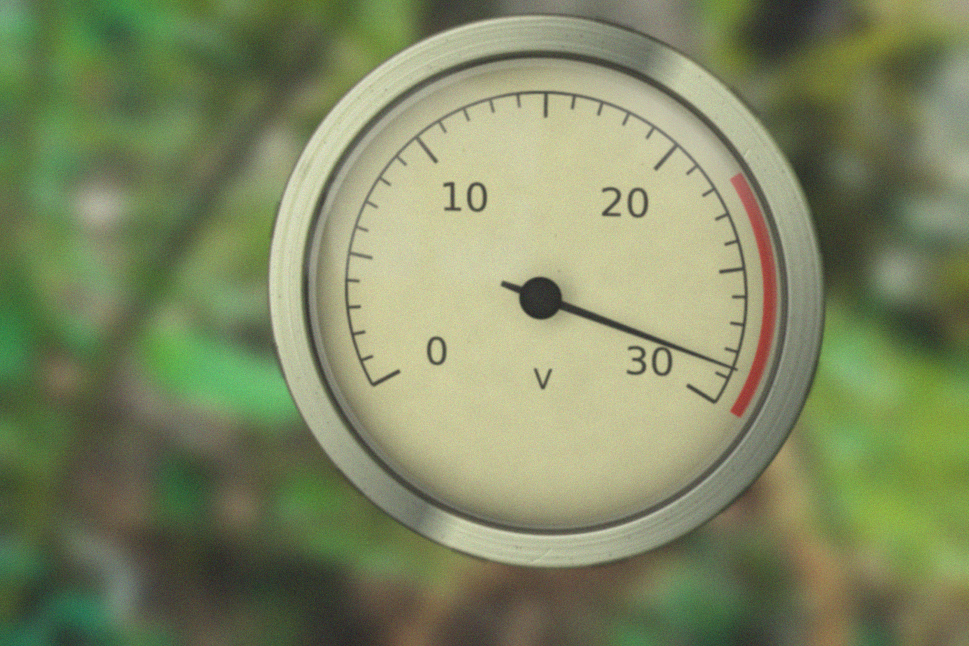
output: 28.5V
